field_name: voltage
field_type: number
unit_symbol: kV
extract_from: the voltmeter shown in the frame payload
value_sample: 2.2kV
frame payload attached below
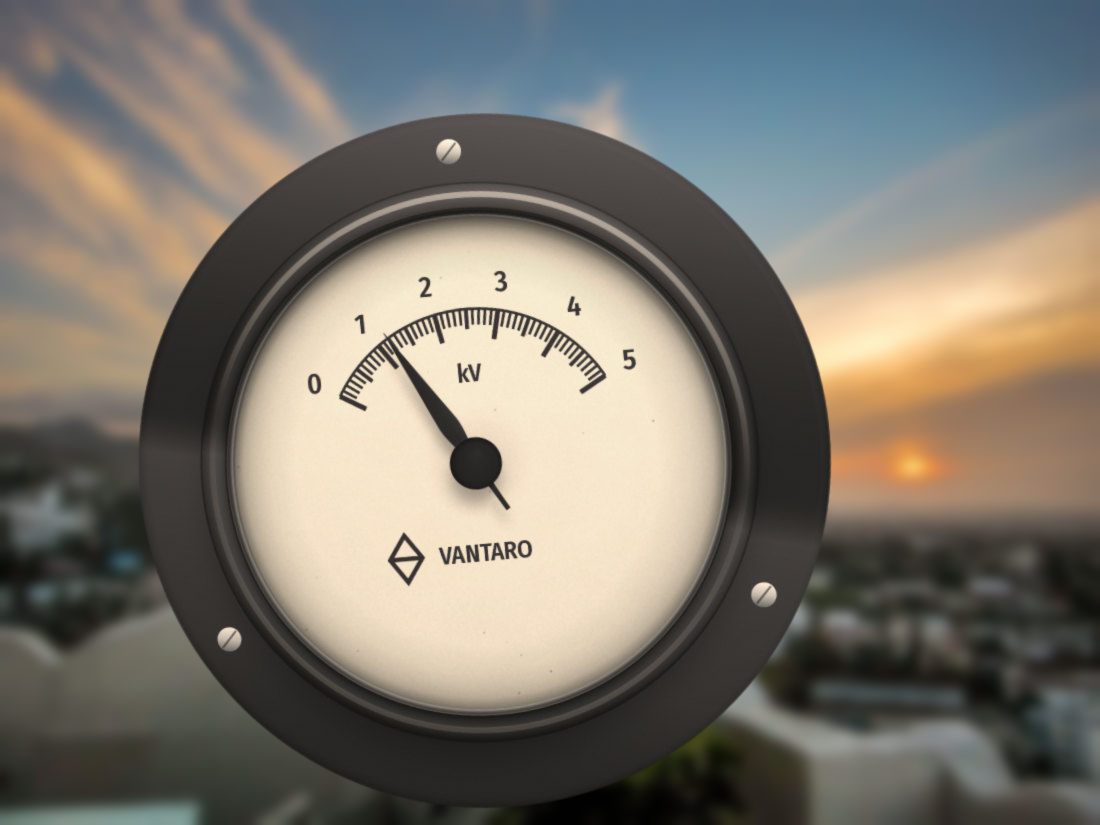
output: 1.2kV
